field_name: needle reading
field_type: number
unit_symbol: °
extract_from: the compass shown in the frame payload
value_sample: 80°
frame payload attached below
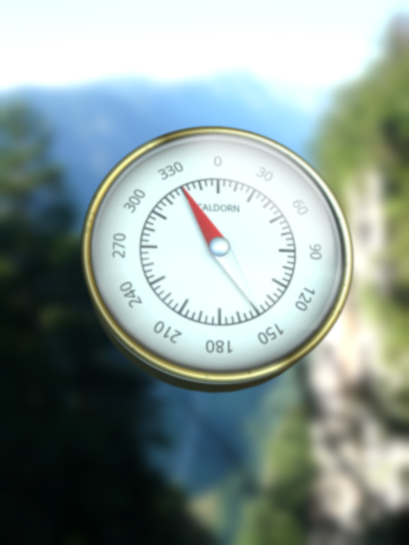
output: 330°
